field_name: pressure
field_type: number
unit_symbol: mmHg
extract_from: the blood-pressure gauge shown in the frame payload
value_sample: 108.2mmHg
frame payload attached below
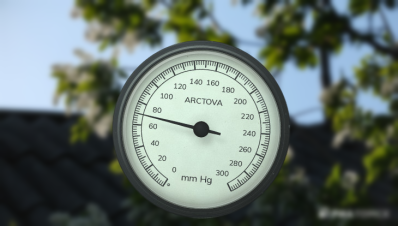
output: 70mmHg
